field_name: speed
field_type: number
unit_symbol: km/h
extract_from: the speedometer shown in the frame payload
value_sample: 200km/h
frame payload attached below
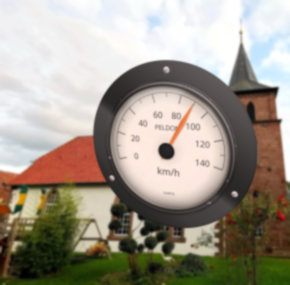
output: 90km/h
